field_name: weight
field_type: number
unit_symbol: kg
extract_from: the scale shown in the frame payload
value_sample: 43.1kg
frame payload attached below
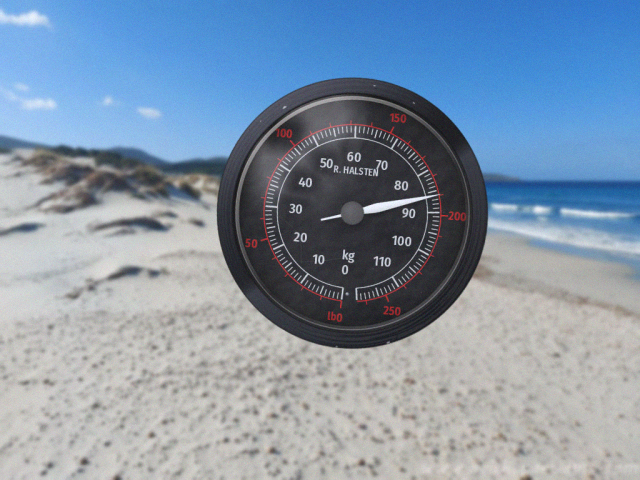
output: 86kg
